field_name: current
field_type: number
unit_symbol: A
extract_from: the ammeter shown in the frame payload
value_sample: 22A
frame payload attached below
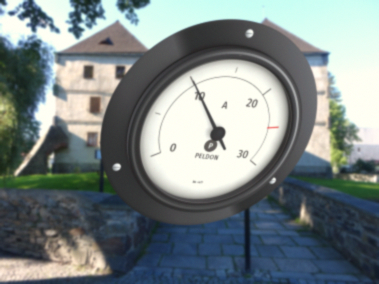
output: 10A
